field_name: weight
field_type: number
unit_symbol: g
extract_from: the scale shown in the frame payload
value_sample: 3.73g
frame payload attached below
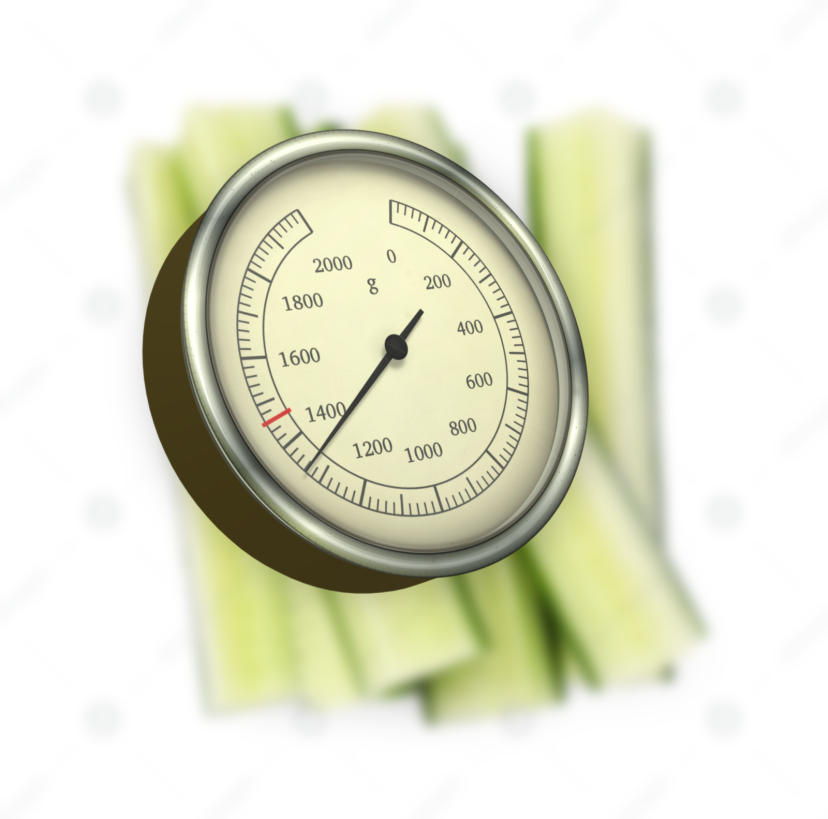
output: 1340g
